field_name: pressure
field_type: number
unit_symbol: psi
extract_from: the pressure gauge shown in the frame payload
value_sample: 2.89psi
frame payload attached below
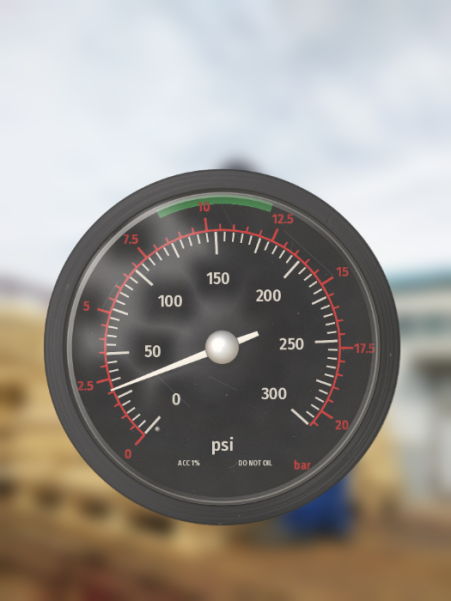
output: 30psi
